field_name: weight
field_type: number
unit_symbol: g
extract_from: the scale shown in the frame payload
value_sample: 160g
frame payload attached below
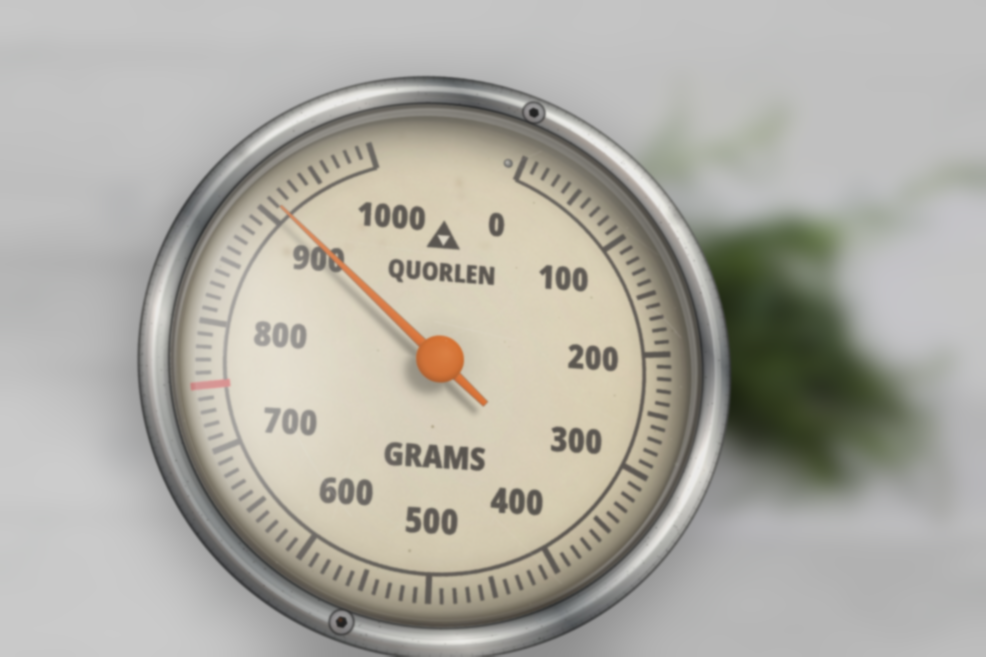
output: 910g
